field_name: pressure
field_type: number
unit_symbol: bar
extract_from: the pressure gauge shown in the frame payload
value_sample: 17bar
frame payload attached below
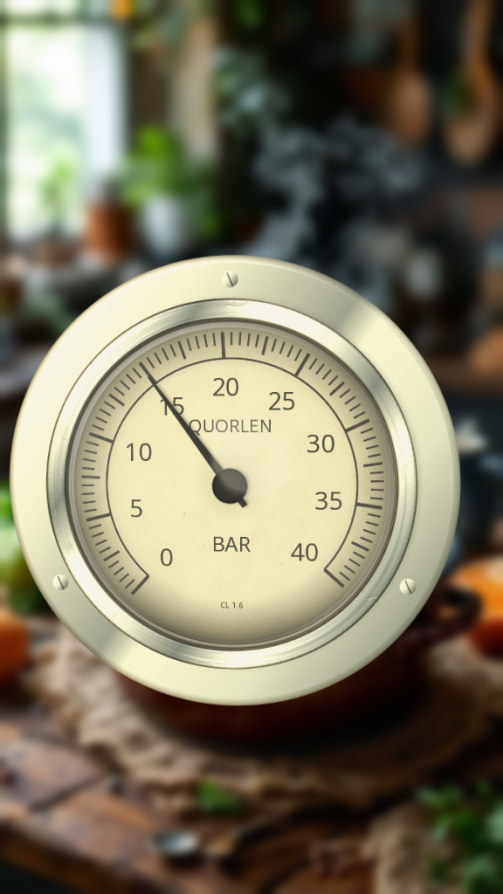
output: 15bar
